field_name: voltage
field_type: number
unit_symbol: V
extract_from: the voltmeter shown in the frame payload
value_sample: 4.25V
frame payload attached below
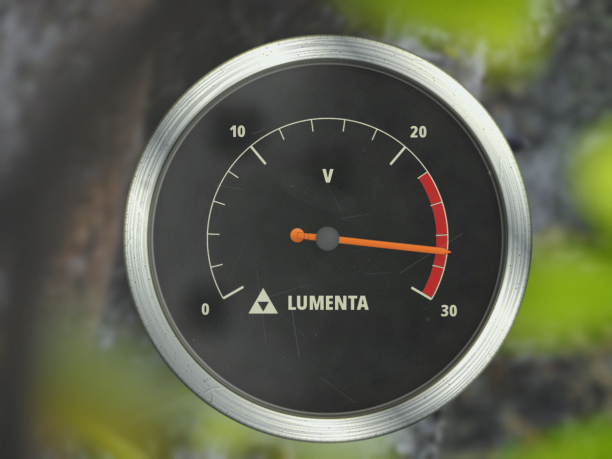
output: 27V
